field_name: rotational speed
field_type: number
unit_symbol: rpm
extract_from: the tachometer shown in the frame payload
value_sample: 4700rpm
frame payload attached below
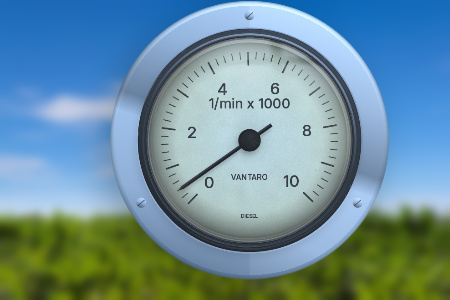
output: 400rpm
